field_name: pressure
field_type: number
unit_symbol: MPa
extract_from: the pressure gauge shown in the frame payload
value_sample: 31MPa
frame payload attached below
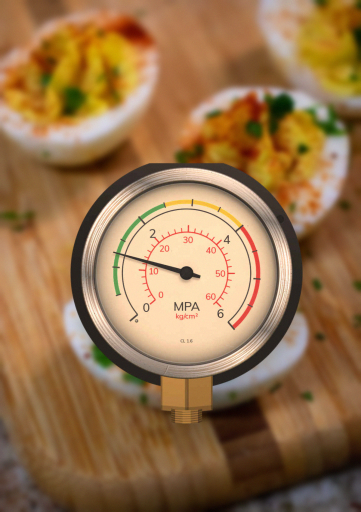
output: 1.25MPa
